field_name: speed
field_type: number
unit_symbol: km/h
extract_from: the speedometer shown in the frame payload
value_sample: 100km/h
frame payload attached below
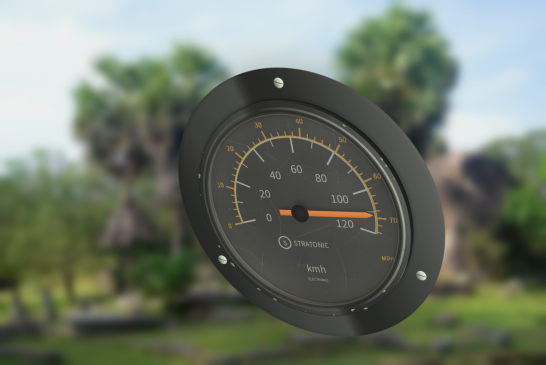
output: 110km/h
